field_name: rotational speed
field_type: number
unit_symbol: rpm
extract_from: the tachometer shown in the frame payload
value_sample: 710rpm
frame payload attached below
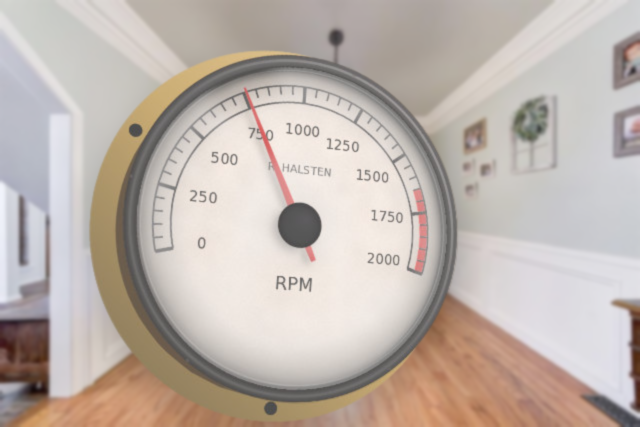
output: 750rpm
